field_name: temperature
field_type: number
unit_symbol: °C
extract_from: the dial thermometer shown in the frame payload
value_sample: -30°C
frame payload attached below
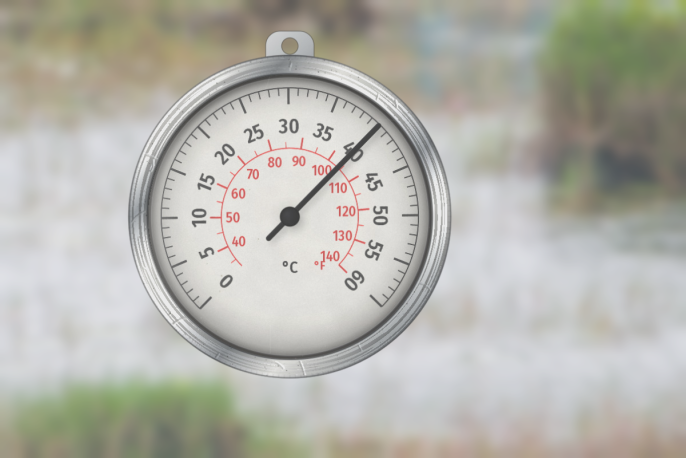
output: 40°C
